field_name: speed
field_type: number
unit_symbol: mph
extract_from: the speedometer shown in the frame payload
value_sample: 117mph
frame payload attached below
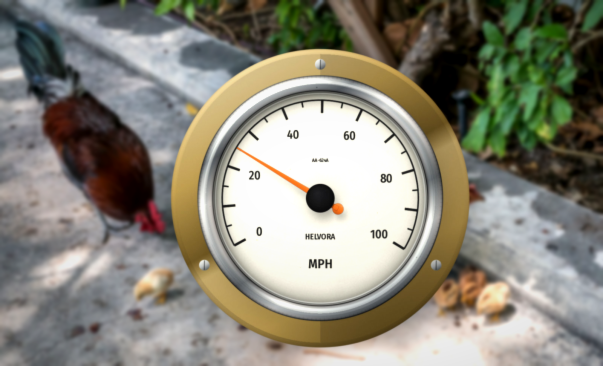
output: 25mph
